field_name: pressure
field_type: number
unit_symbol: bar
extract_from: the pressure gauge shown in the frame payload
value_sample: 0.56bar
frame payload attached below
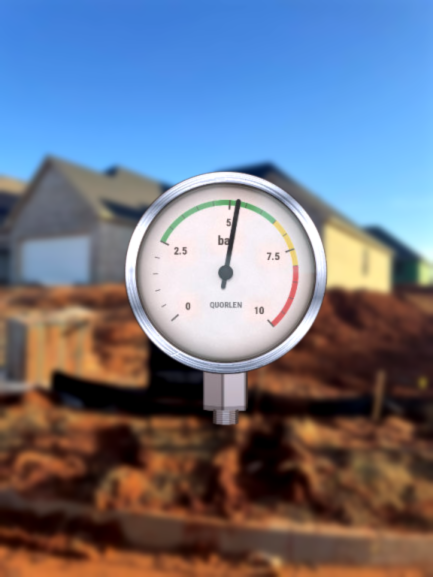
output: 5.25bar
